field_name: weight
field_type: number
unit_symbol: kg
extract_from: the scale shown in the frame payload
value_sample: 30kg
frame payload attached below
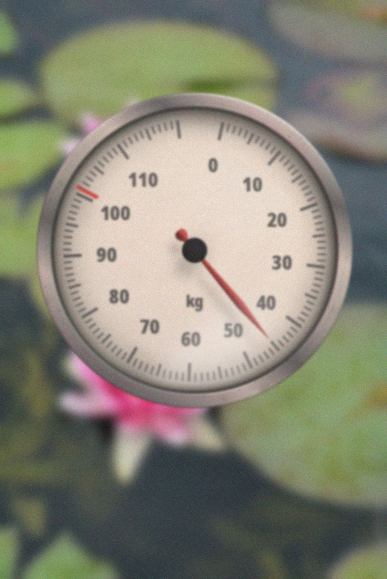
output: 45kg
